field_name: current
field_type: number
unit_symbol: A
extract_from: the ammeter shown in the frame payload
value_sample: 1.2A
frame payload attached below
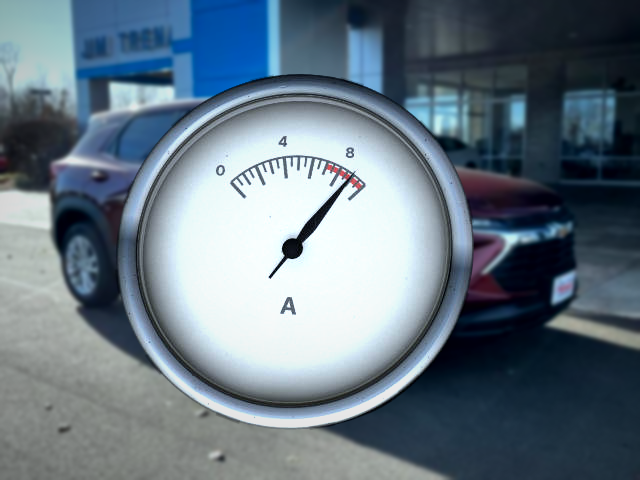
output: 9A
